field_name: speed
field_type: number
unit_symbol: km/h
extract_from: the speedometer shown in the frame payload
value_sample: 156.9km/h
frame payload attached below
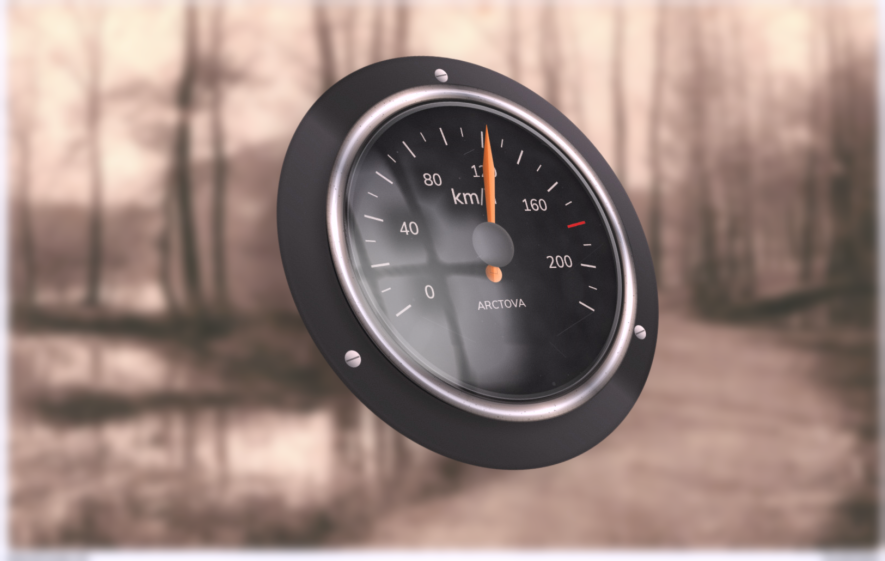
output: 120km/h
